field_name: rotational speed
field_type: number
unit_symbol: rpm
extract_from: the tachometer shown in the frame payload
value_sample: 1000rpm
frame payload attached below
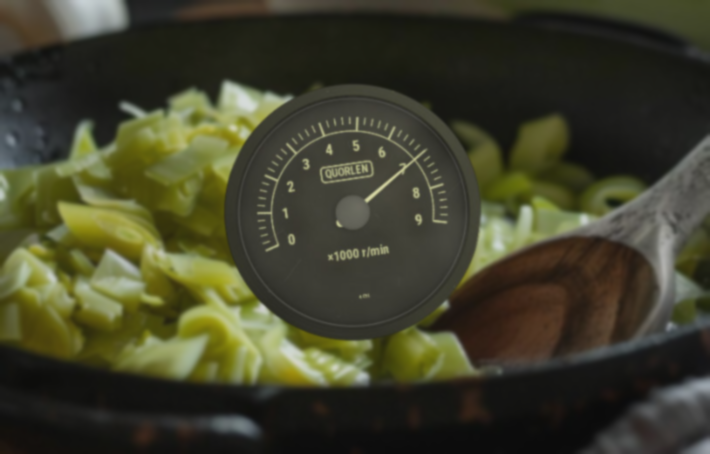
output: 7000rpm
